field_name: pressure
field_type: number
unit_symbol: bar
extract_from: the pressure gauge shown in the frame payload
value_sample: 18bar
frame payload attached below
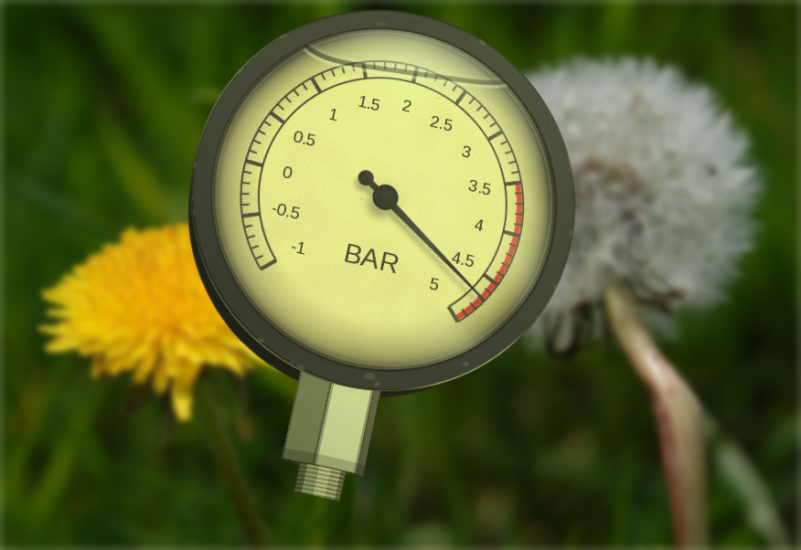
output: 4.7bar
